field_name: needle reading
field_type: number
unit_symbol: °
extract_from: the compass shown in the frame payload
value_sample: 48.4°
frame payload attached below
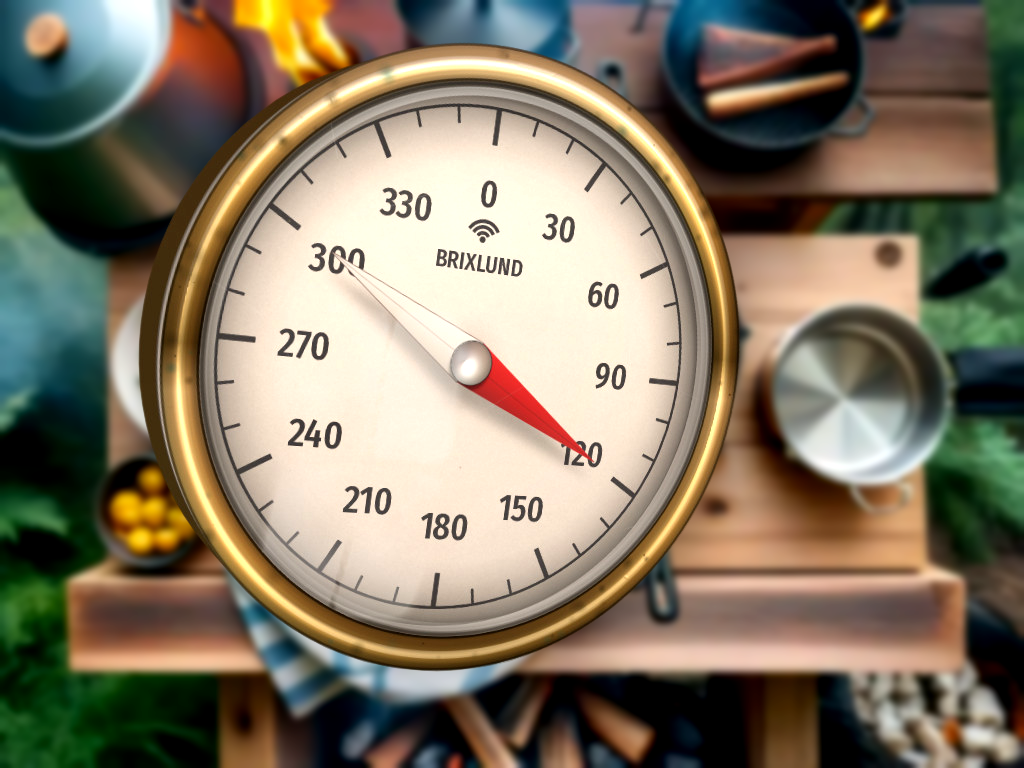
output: 120°
